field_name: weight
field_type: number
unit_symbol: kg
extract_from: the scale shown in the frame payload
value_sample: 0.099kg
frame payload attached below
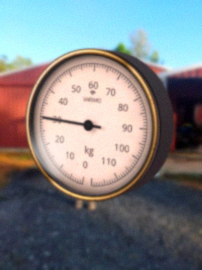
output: 30kg
